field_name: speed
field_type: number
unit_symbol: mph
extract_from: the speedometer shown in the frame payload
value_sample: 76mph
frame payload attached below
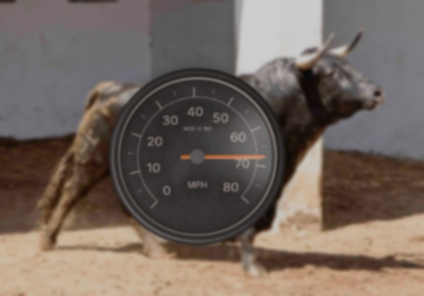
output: 67.5mph
